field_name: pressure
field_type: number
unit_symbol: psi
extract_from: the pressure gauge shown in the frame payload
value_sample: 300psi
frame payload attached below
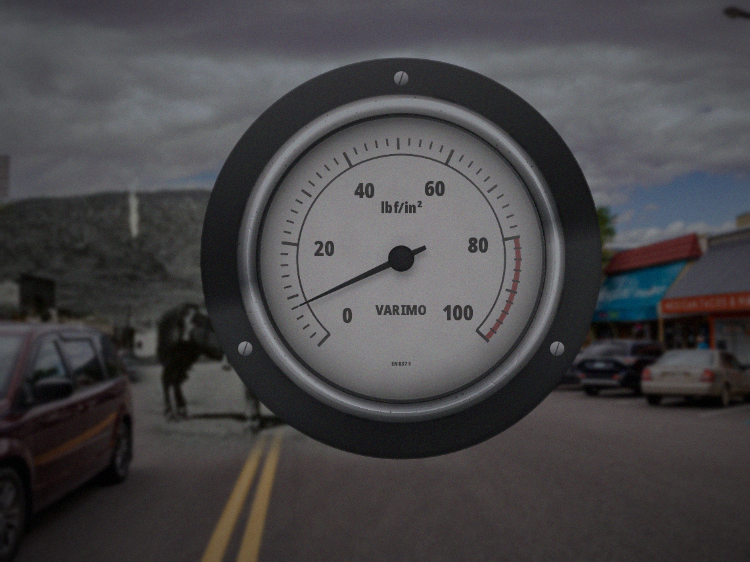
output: 8psi
